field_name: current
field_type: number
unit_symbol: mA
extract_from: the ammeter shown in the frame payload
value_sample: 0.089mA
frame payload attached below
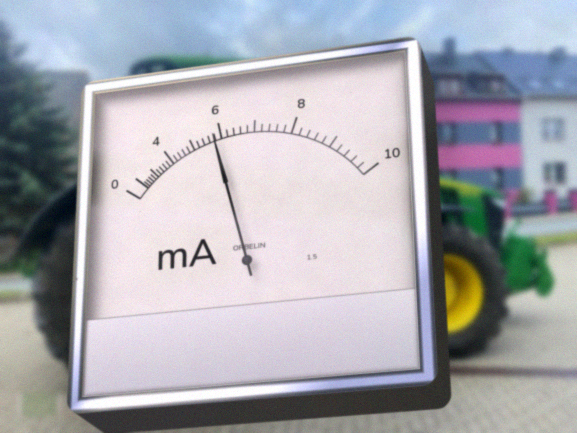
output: 5.8mA
